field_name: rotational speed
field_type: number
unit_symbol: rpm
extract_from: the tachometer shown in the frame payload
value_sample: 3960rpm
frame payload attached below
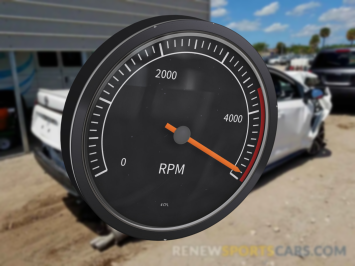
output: 4900rpm
